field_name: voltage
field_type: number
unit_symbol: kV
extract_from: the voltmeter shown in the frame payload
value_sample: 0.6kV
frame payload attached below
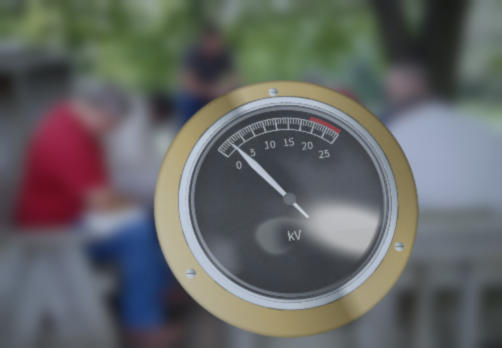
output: 2.5kV
